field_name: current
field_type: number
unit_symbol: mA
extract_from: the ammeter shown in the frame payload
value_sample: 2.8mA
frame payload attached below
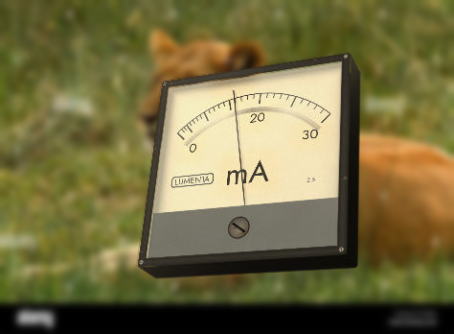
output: 16mA
